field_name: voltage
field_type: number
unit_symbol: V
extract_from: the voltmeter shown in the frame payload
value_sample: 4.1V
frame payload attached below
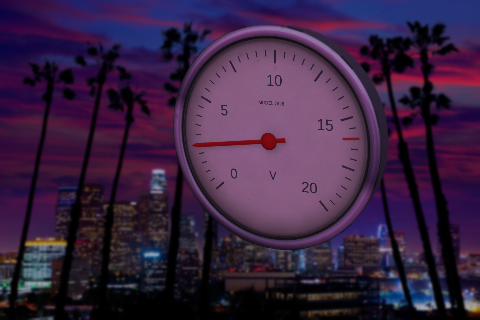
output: 2.5V
